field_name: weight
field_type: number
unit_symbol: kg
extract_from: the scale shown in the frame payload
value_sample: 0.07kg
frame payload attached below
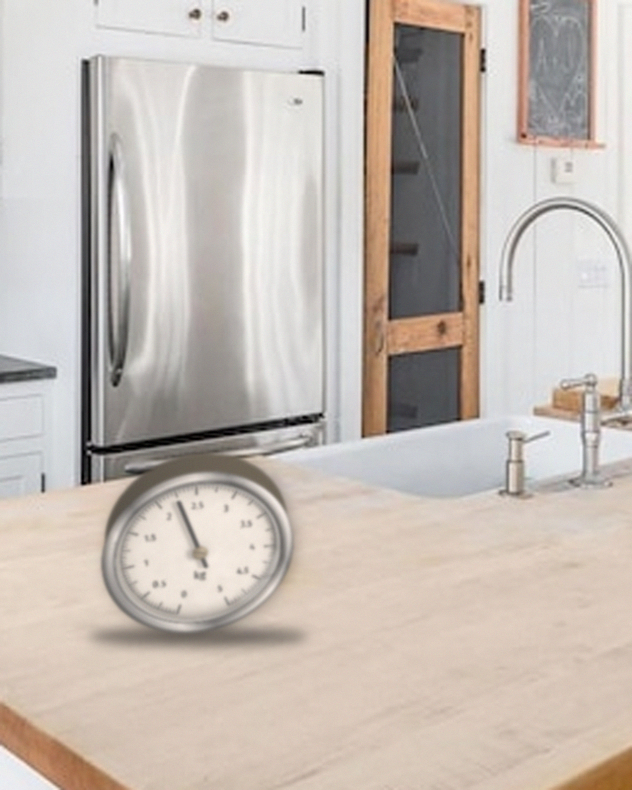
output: 2.25kg
